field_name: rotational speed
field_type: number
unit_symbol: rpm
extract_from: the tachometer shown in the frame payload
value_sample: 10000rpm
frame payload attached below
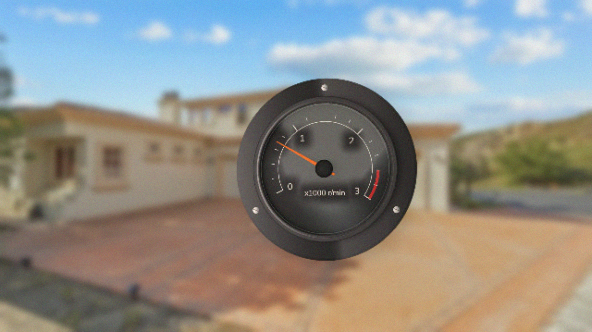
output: 700rpm
